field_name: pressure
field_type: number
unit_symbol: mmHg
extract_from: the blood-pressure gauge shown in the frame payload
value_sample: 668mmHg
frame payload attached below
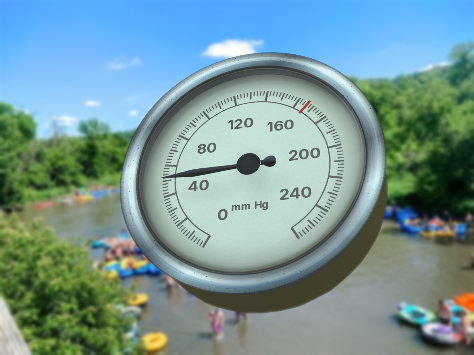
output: 50mmHg
